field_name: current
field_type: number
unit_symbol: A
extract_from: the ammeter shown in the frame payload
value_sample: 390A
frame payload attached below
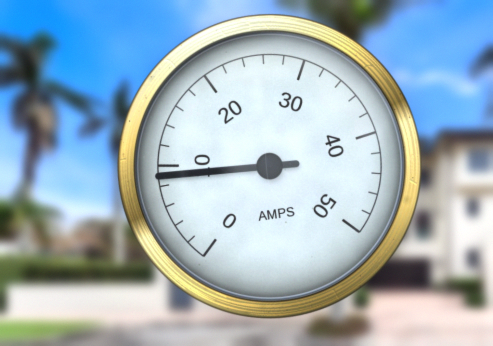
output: 9A
